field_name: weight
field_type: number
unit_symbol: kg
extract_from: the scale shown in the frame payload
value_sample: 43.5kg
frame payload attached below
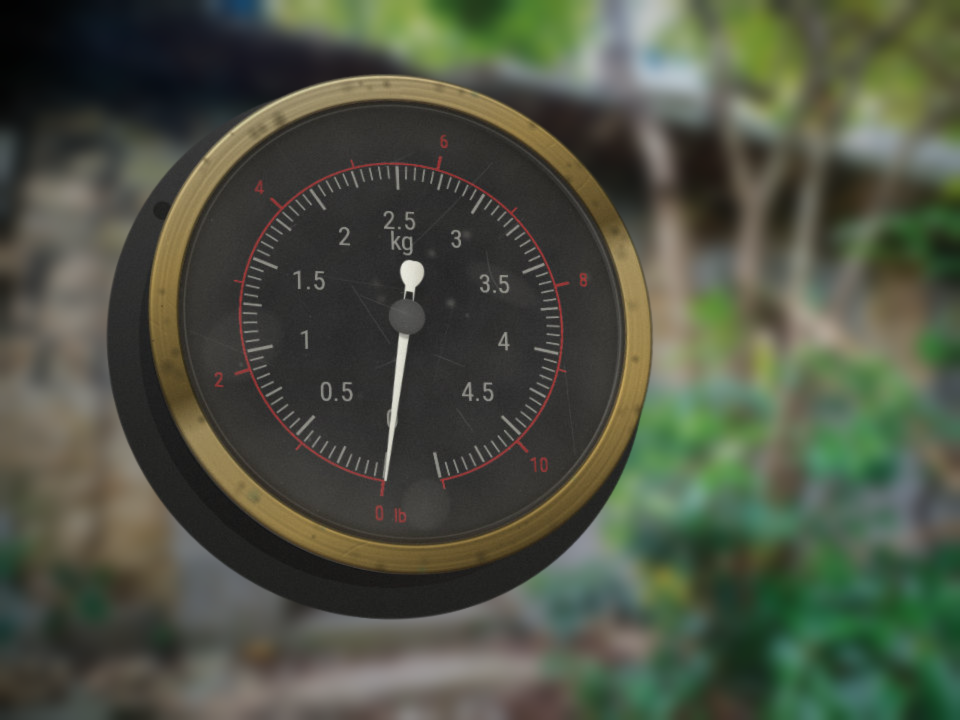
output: 0kg
